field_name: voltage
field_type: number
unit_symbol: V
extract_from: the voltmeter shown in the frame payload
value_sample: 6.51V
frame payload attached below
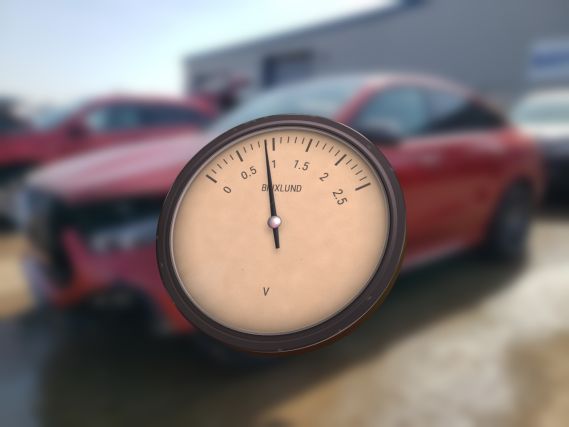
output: 0.9V
